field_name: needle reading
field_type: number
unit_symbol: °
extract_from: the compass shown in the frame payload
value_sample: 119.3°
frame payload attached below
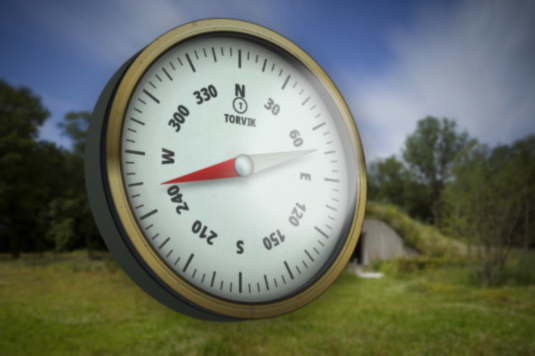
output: 252.5°
